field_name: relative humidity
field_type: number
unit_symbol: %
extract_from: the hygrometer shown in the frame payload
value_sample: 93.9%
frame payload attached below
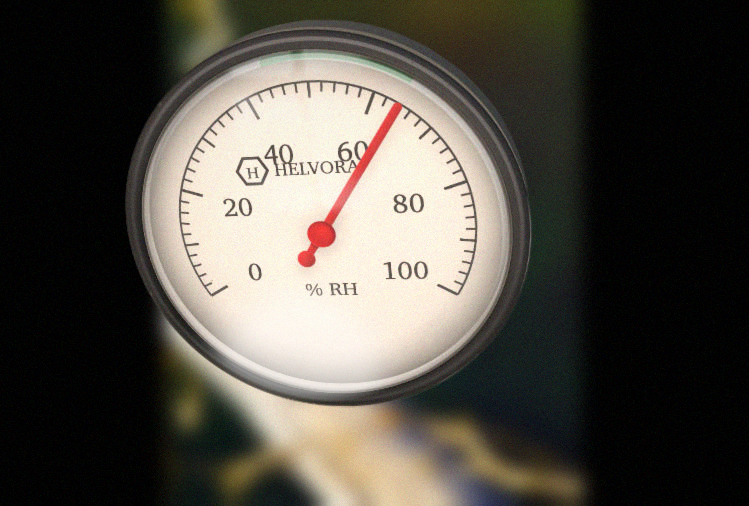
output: 64%
